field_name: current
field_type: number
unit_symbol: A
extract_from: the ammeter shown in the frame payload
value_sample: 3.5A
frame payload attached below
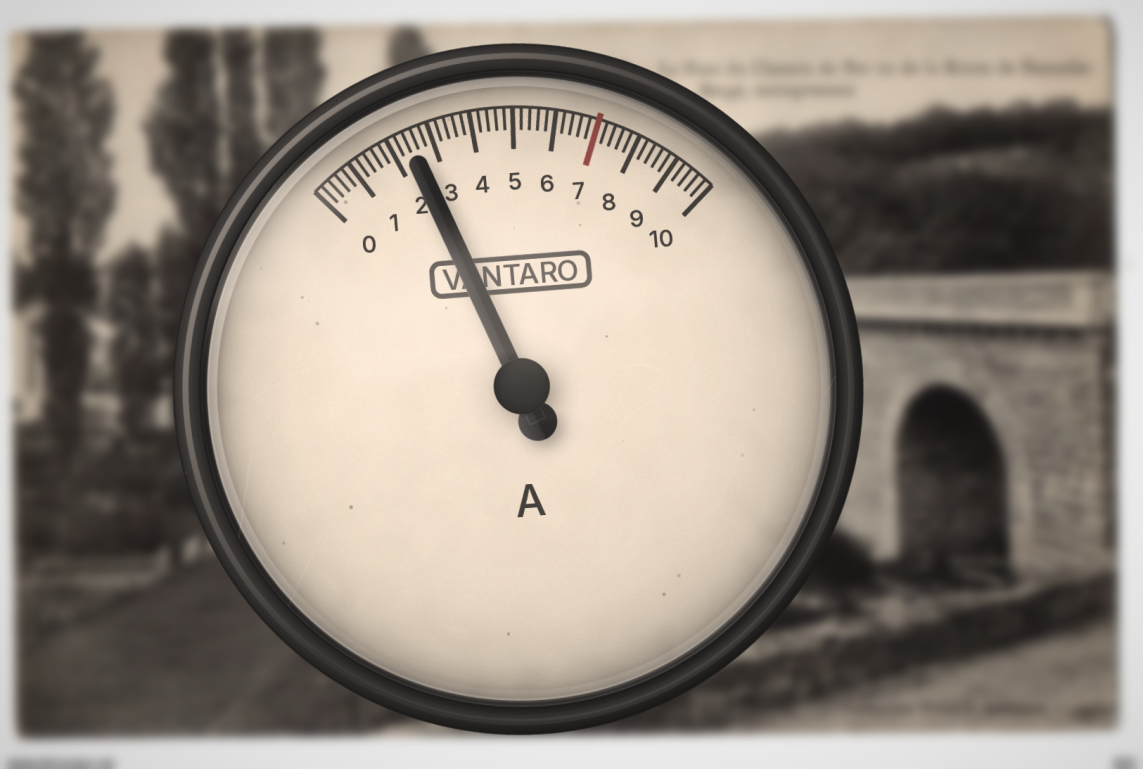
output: 2.4A
